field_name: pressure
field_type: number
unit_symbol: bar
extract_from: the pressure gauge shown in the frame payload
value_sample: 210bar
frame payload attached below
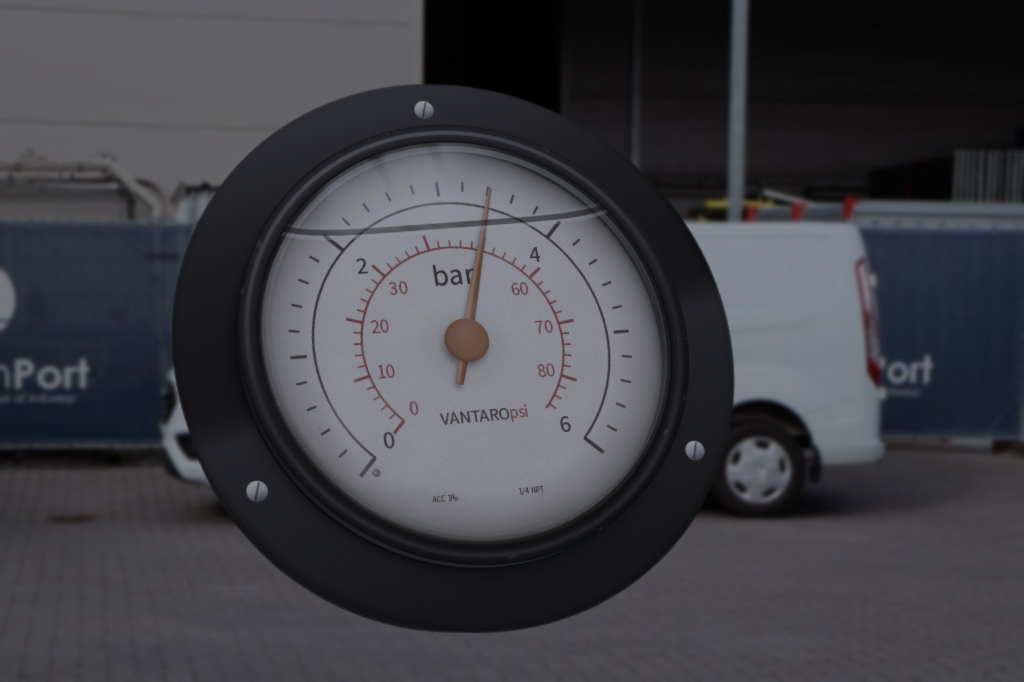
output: 3.4bar
